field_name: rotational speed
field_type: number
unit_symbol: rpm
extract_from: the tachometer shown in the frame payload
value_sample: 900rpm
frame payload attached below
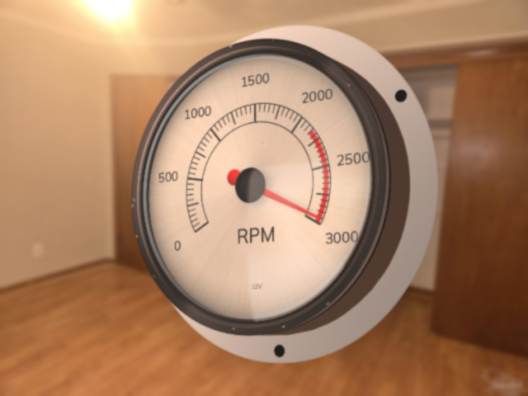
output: 2950rpm
